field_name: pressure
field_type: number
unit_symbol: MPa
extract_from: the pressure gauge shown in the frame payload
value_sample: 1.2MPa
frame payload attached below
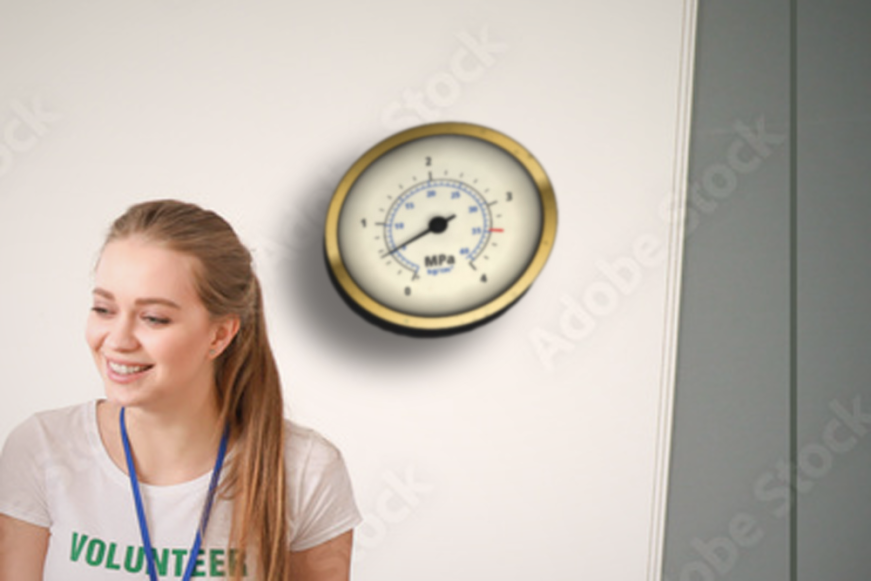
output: 0.5MPa
